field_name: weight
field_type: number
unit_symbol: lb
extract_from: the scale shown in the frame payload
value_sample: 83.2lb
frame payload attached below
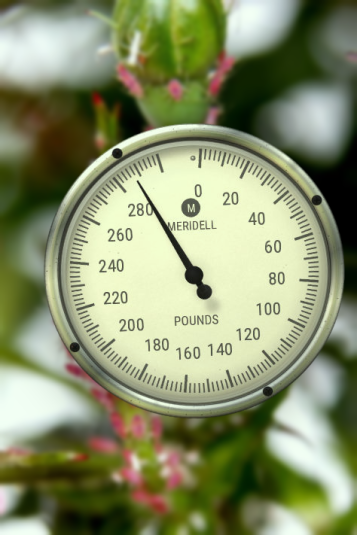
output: 288lb
